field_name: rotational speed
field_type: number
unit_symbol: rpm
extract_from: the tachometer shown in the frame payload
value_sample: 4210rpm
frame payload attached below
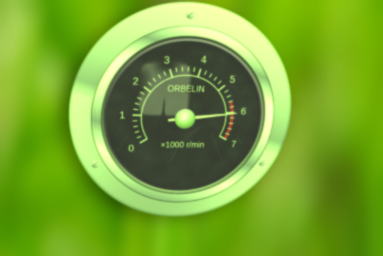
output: 6000rpm
